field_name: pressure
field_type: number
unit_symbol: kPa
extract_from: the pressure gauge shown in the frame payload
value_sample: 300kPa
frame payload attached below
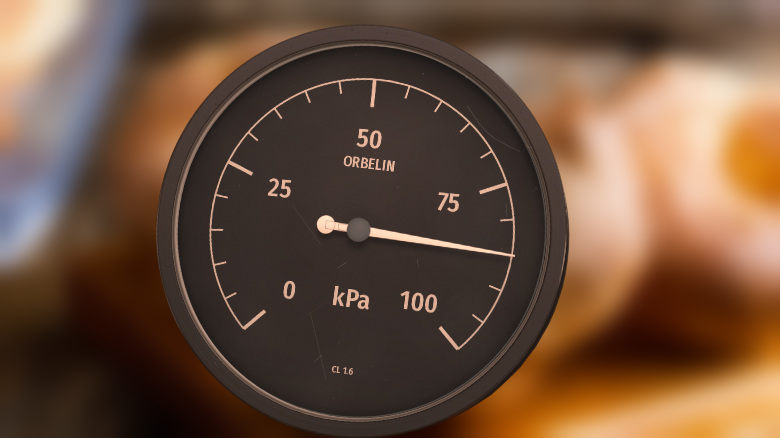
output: 85kPa
